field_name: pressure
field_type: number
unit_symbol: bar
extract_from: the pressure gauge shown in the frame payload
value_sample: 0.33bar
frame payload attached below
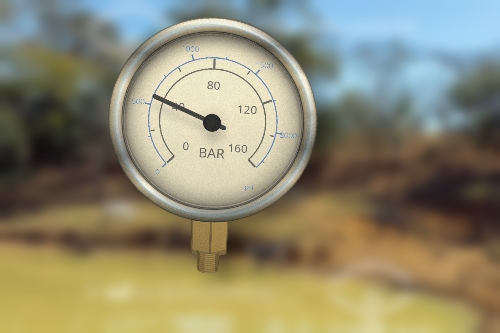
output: 40bar
